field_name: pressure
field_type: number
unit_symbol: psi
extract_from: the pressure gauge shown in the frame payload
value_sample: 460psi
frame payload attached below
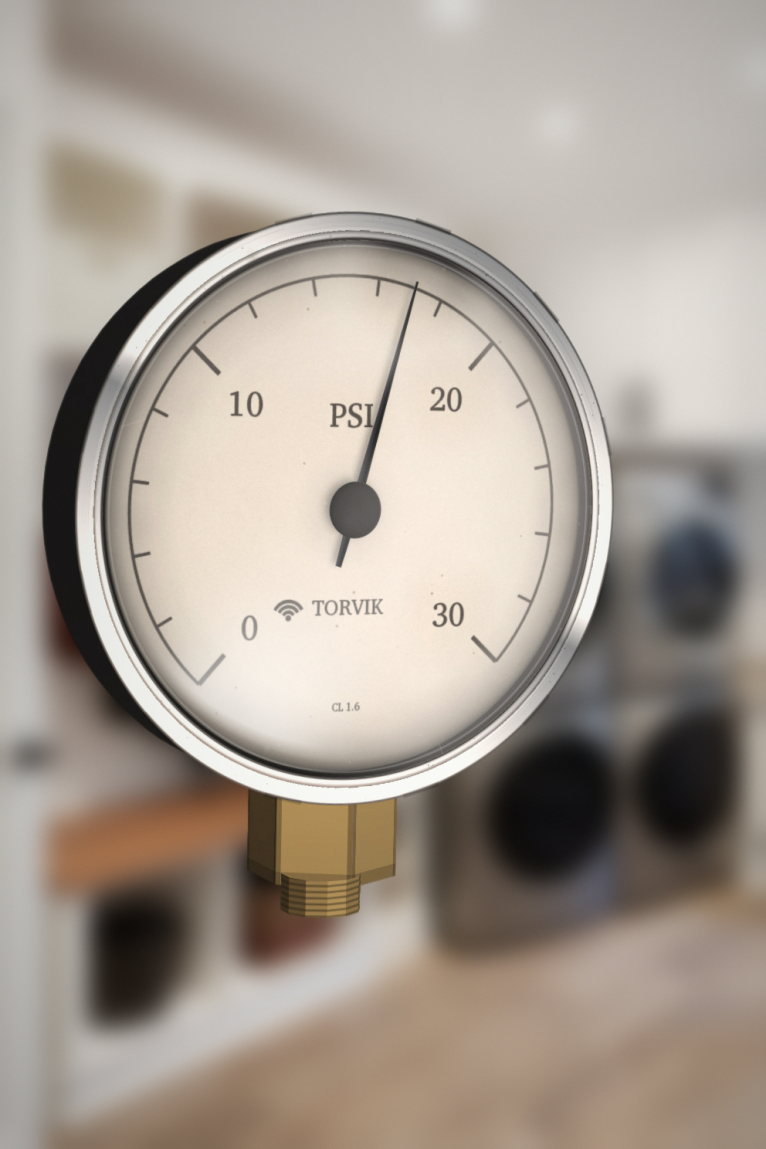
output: 17psi
